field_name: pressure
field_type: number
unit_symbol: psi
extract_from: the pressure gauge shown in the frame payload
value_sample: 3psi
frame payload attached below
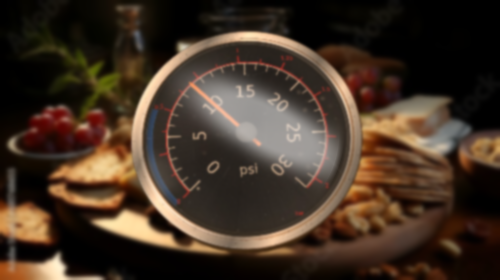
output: 10psi
